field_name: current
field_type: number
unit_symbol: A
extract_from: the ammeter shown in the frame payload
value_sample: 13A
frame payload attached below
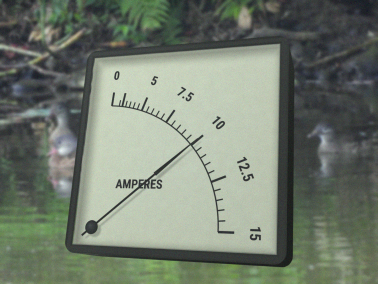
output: 10A
